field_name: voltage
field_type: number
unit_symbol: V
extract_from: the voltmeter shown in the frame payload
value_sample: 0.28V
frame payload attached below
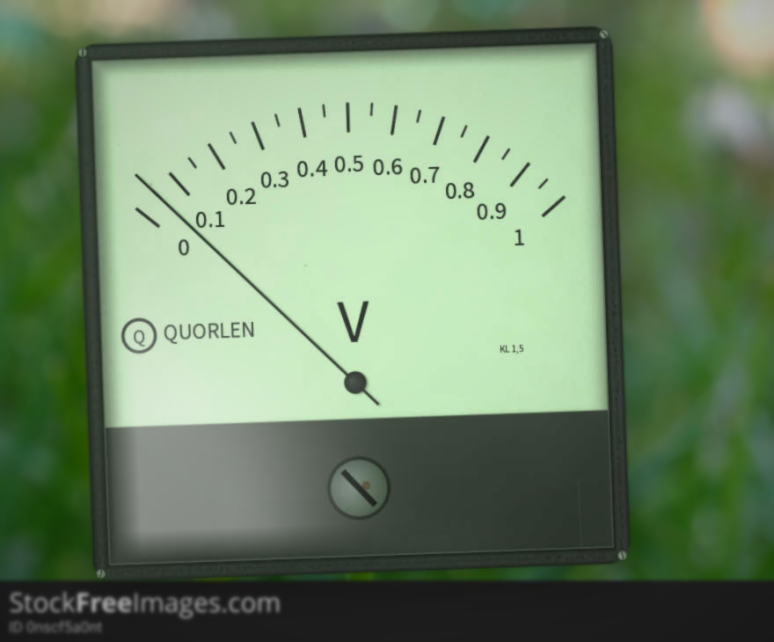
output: 0.05V
